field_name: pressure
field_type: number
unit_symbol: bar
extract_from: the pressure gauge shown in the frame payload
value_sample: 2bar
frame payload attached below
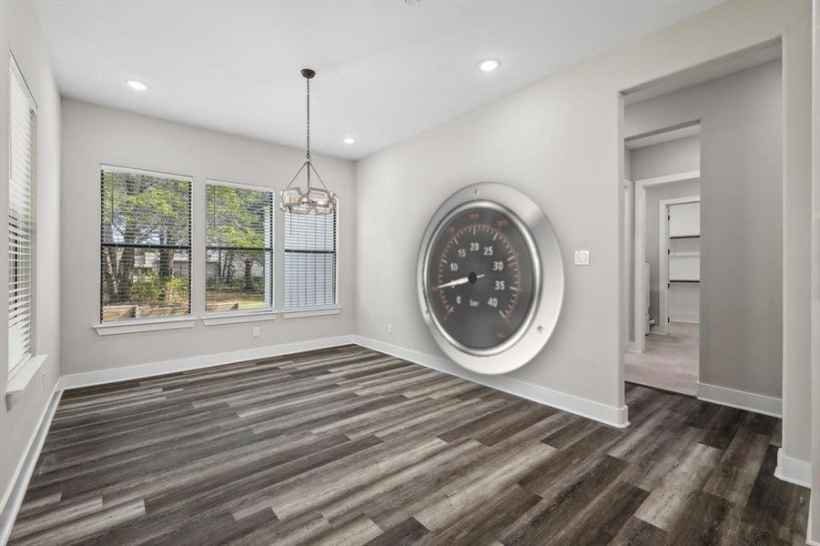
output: 5bar
